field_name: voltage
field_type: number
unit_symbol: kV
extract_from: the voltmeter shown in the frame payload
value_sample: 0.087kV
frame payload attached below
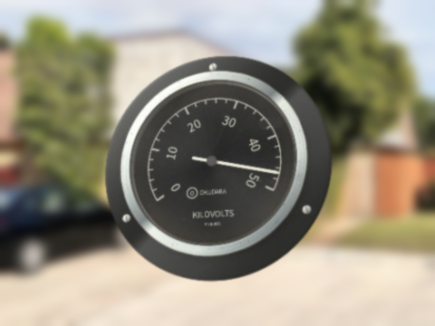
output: 47kV
